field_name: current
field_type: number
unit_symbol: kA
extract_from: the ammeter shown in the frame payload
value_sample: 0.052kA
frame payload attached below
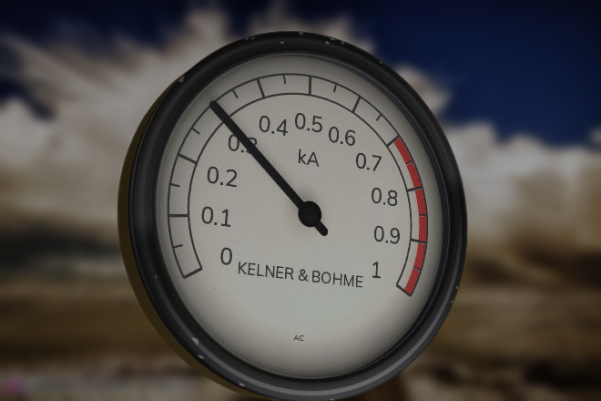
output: 0.3kA
